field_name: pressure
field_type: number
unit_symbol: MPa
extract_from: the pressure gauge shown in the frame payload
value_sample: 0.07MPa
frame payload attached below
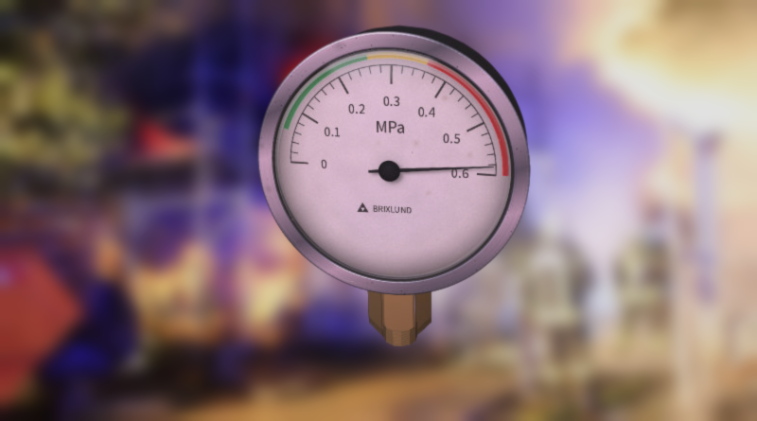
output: 0.58MPa
